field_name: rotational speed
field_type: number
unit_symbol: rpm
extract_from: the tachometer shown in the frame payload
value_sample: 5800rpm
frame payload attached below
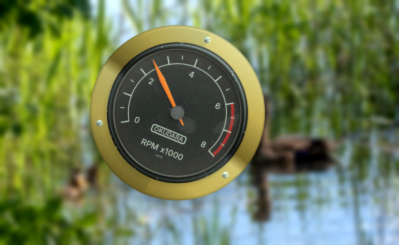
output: 2500rpm
